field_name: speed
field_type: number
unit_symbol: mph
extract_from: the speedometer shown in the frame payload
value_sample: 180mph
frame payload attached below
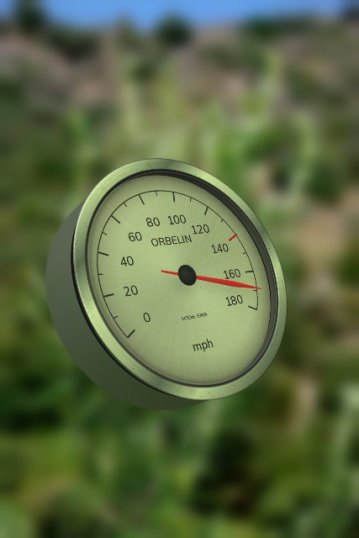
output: 170mph
